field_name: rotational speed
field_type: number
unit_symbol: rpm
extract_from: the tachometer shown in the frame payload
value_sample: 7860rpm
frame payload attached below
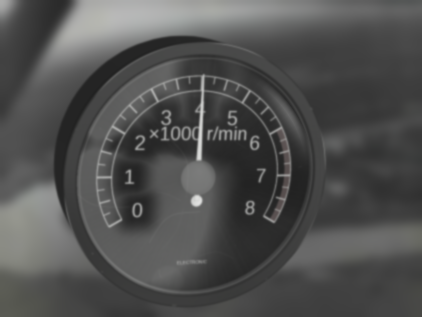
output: 4000rpm
